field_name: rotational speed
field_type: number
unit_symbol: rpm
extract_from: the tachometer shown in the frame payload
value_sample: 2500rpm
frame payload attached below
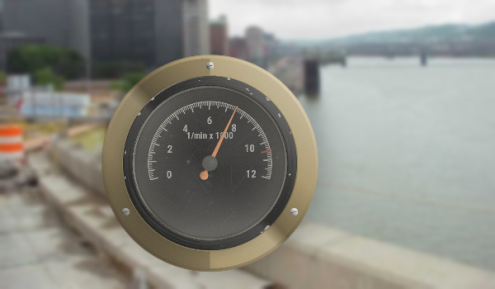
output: 7500rpm
